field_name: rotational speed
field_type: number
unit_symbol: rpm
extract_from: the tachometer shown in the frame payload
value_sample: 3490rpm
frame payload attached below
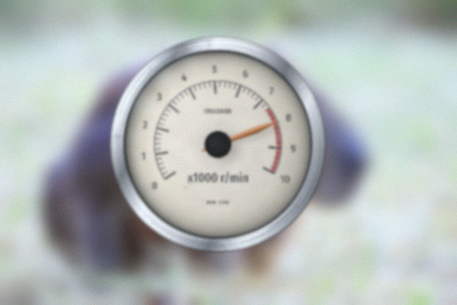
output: 8000rpm
